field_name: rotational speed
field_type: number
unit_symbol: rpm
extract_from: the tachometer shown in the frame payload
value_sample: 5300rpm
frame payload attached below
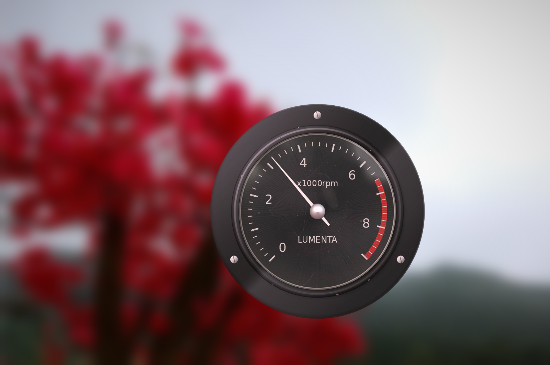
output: 3200rpm
